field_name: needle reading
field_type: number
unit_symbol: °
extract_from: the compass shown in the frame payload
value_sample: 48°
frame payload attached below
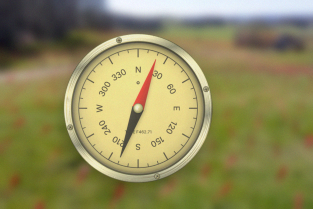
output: 20°
